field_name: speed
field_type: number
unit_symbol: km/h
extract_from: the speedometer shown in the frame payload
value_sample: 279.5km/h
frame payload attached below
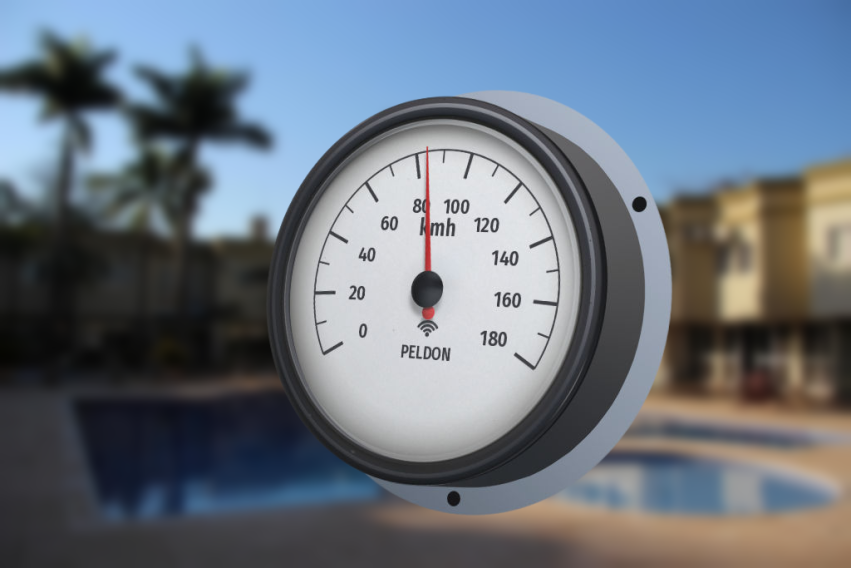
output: 85km/h
